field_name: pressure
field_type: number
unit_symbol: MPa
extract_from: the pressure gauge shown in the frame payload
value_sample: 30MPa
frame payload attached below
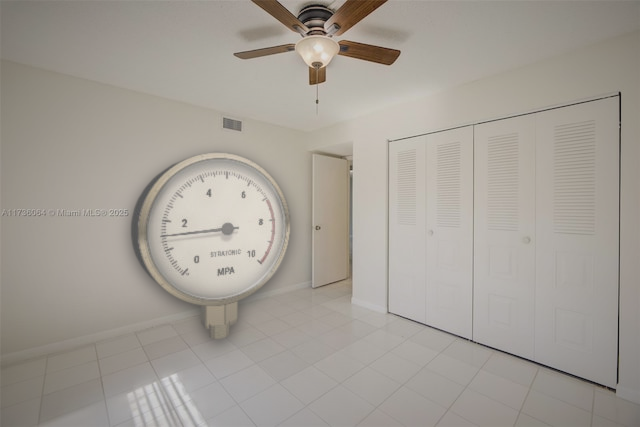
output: 1.5MPa
